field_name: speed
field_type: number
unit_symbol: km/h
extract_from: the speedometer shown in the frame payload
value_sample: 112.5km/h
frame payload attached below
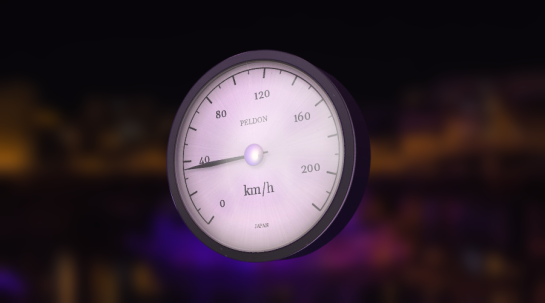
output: 35km/h
